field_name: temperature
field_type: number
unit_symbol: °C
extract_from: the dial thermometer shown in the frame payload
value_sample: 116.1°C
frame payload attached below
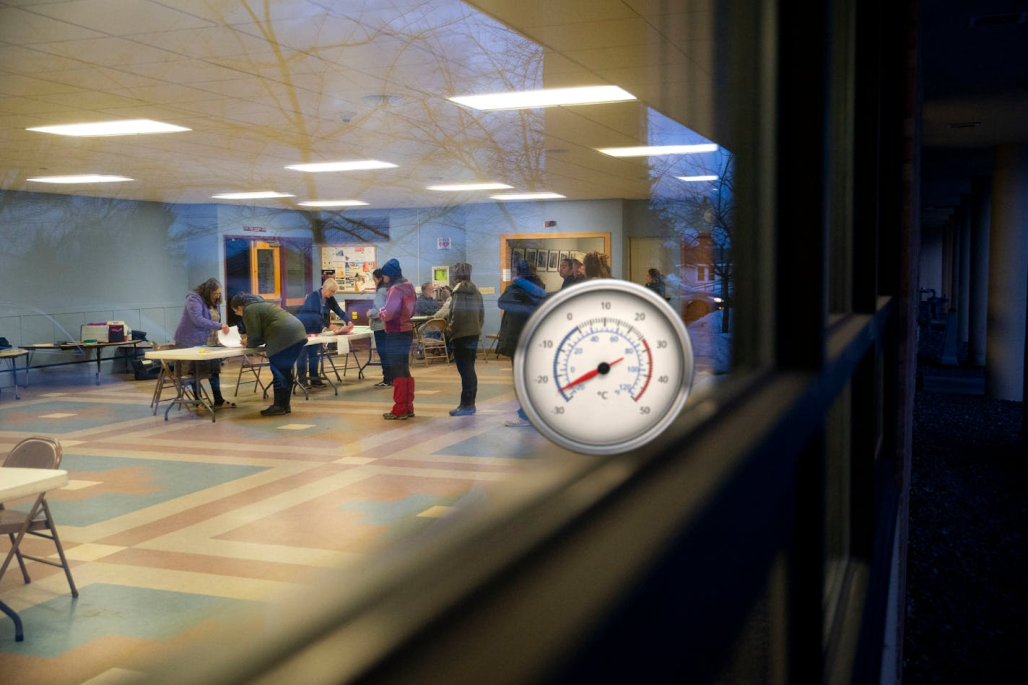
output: -25°C
